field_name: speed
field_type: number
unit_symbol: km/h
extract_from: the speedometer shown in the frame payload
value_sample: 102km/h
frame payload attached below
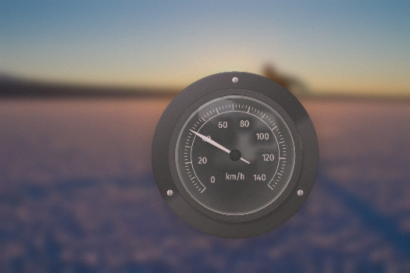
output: 40km/h
